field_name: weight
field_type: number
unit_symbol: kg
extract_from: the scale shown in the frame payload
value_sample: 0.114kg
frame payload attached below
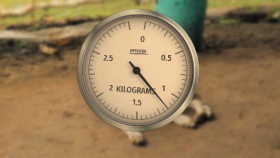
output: 1.15kg
